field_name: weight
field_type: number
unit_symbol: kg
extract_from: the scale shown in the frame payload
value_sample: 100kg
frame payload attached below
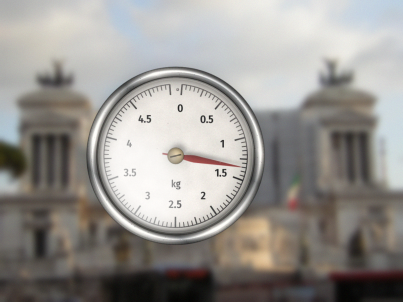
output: 1.35kg
